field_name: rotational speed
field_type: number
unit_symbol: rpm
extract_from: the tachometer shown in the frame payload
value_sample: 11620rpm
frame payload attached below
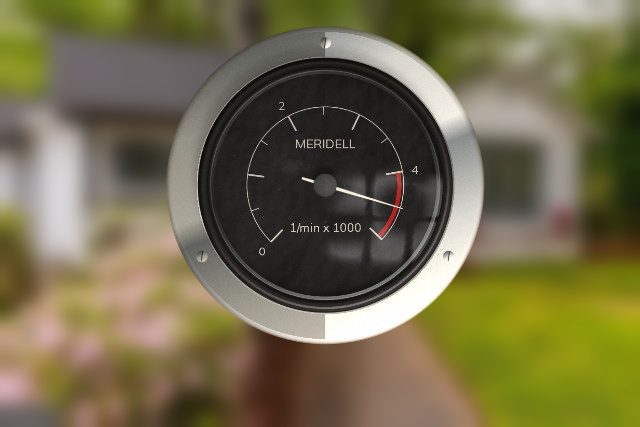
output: 4500rpm
